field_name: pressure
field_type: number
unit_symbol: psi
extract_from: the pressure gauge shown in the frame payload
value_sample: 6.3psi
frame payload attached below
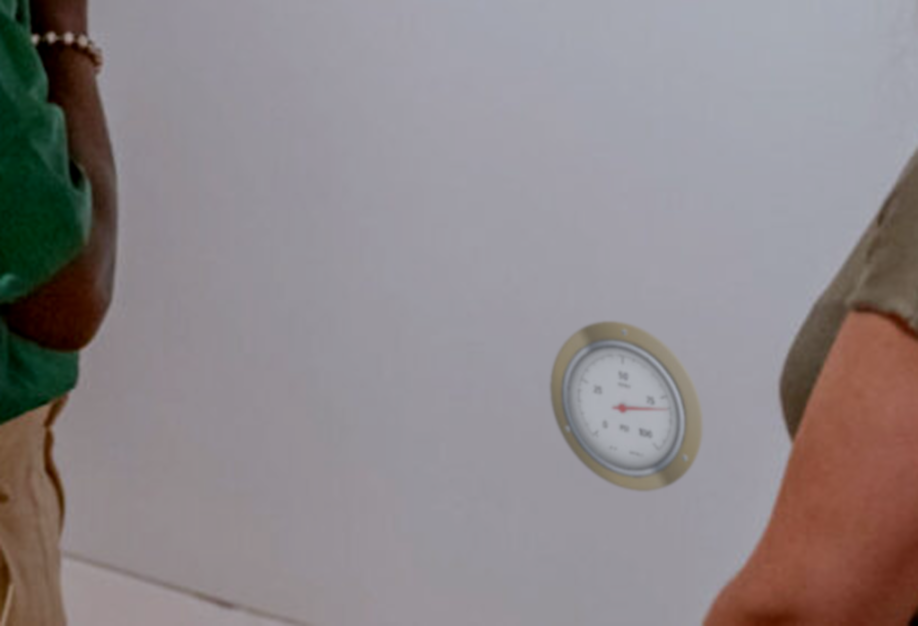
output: 80psi
